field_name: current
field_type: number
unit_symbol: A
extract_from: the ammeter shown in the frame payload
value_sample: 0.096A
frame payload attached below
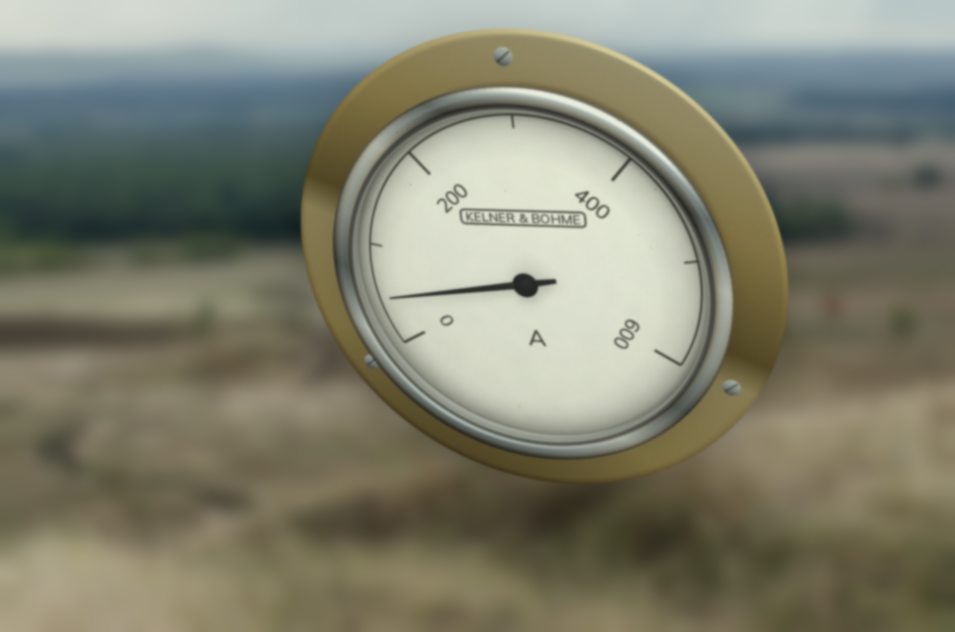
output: 50A
